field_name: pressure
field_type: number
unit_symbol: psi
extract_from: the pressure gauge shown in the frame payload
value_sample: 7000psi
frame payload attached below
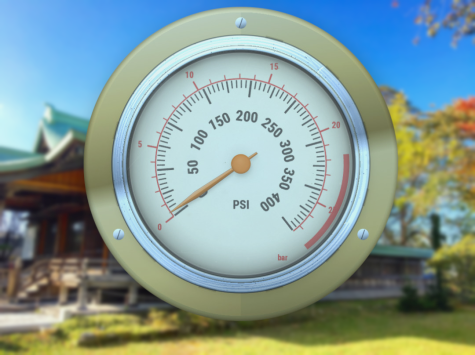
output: 5psi
